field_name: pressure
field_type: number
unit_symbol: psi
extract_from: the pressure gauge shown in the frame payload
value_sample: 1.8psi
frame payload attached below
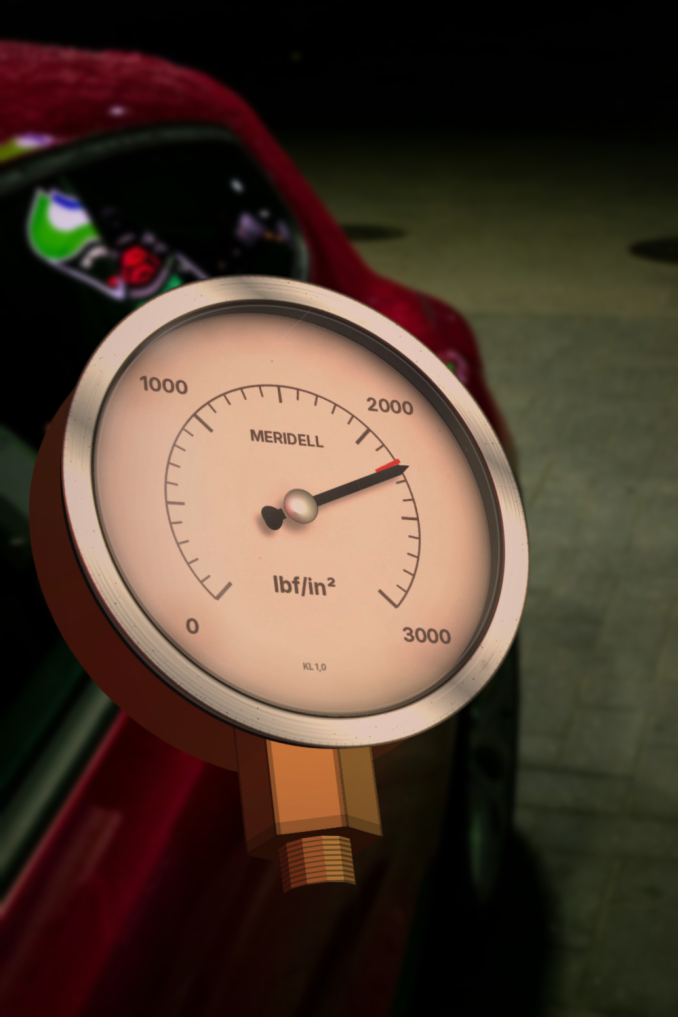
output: 2250psi
